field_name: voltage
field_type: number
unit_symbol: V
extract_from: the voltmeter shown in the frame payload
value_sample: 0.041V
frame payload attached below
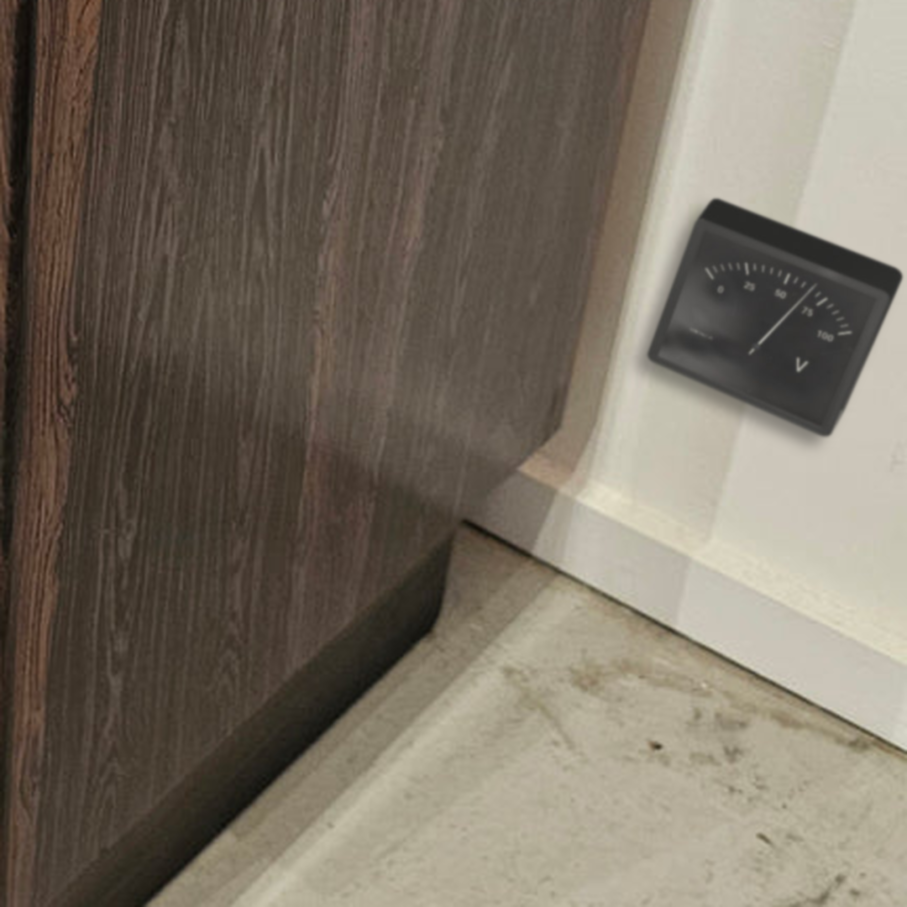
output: 65V
